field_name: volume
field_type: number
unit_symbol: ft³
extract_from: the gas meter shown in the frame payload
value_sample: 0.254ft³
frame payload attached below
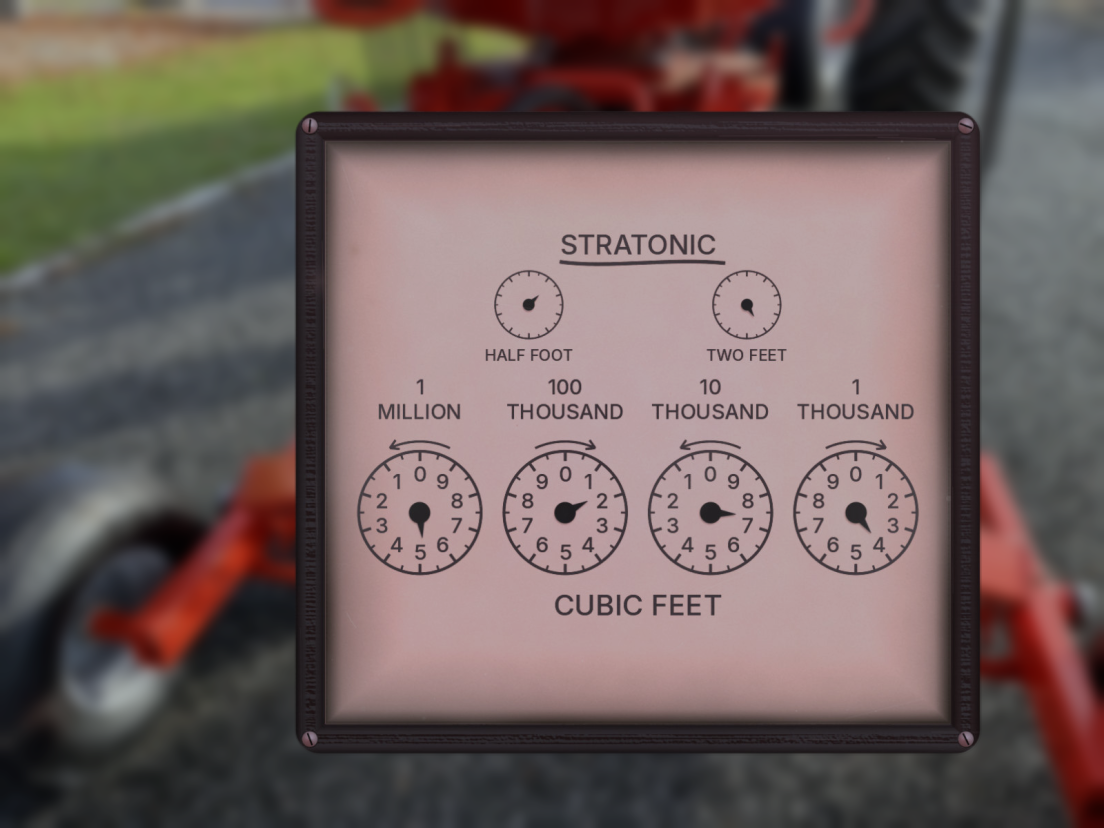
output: 517400ft³
